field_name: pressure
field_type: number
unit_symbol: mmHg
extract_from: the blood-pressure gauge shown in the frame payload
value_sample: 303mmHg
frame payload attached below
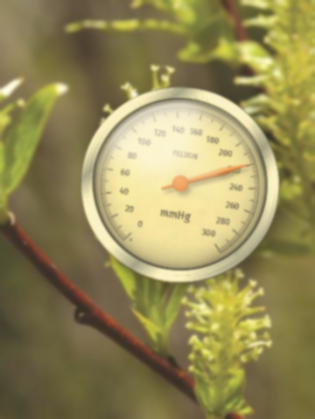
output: 220mmHg
